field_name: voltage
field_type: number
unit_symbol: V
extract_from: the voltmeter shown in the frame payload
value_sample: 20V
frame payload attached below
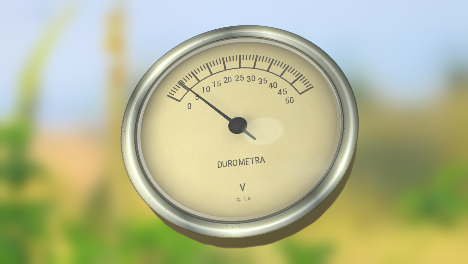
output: 5V
